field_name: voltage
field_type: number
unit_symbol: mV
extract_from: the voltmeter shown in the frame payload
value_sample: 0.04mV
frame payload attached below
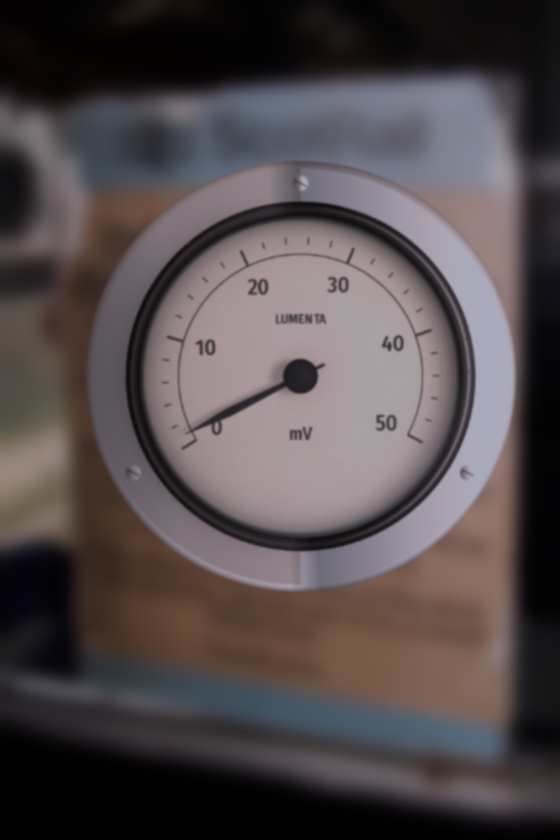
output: 1mV
